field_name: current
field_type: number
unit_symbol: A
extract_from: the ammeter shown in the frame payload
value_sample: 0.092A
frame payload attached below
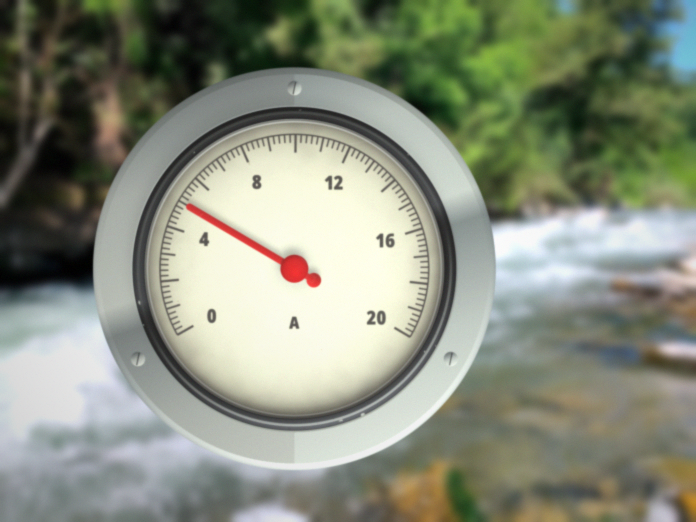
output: 5A
